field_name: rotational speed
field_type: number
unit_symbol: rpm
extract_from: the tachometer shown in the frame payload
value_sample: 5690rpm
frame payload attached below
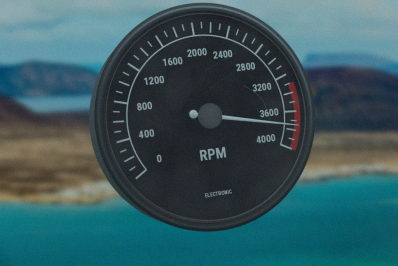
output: 3750rpm
